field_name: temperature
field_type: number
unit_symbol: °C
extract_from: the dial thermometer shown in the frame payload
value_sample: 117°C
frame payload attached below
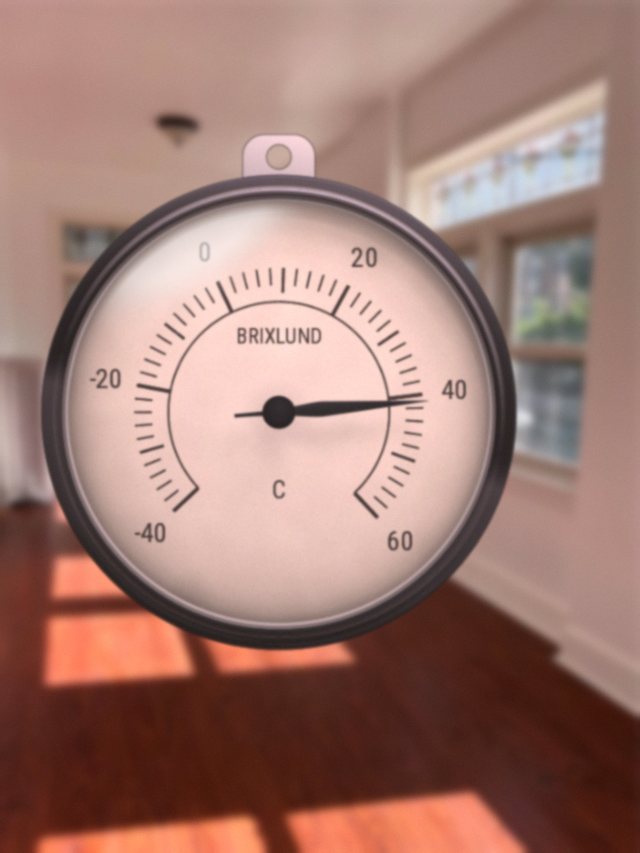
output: 41°C
